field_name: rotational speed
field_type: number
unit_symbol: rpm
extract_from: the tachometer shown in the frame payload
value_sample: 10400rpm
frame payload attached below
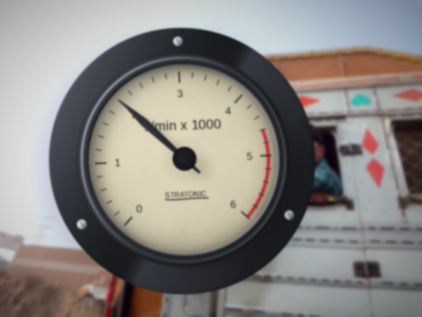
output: 2000rpm
